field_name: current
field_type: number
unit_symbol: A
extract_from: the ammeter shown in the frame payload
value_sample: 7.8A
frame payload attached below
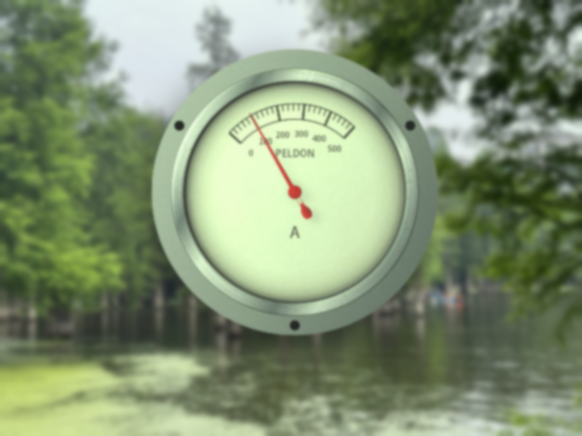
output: 100A
